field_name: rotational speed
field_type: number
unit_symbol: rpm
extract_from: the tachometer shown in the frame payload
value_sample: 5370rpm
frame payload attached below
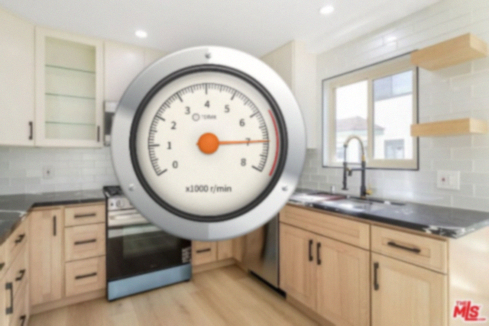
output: 7000rpm
